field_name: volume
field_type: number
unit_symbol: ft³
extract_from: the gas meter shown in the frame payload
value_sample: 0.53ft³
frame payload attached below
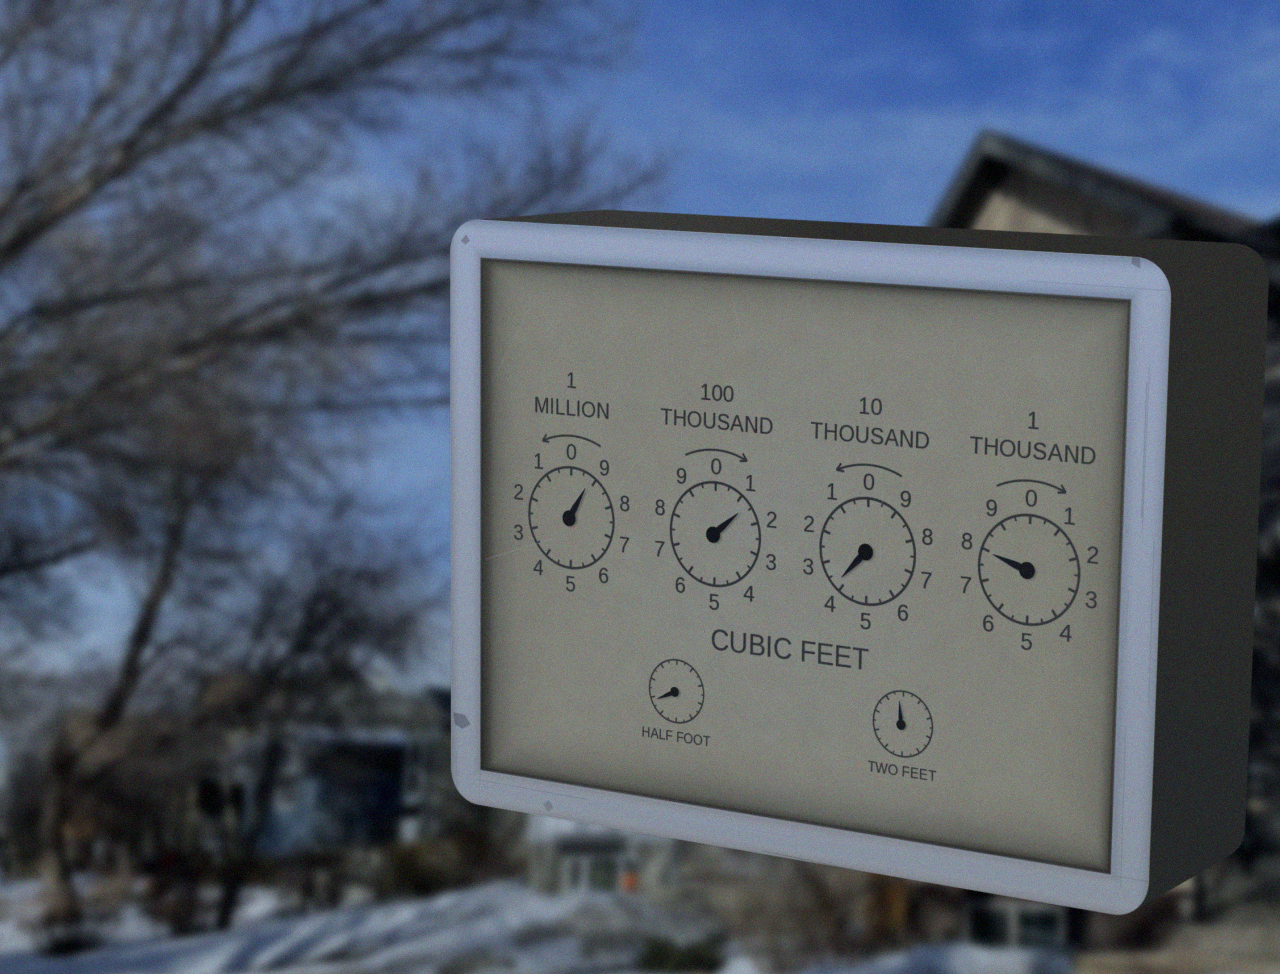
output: 913800ft³
